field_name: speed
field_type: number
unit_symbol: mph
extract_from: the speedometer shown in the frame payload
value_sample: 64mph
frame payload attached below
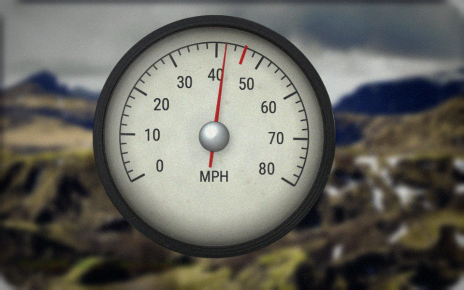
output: 42mph
